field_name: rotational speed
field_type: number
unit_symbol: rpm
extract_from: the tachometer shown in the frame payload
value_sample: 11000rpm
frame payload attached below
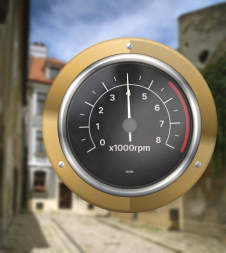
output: 4000rpm
